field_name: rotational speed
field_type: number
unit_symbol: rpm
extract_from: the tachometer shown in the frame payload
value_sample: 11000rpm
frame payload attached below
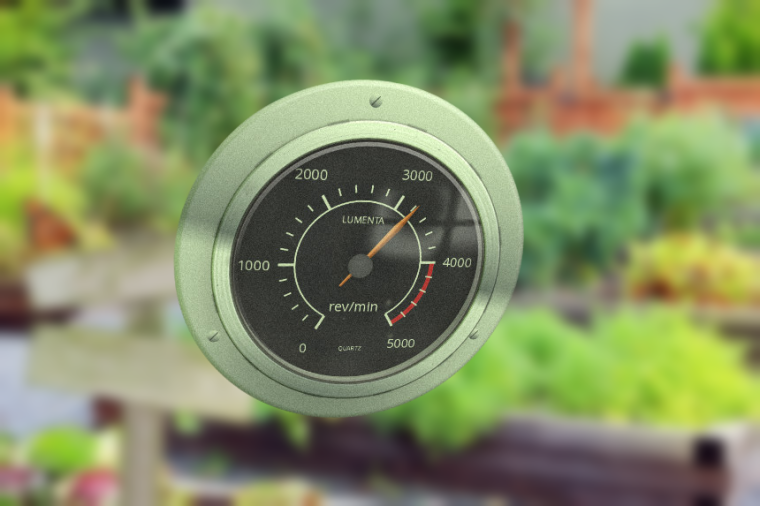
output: 3200rpm
